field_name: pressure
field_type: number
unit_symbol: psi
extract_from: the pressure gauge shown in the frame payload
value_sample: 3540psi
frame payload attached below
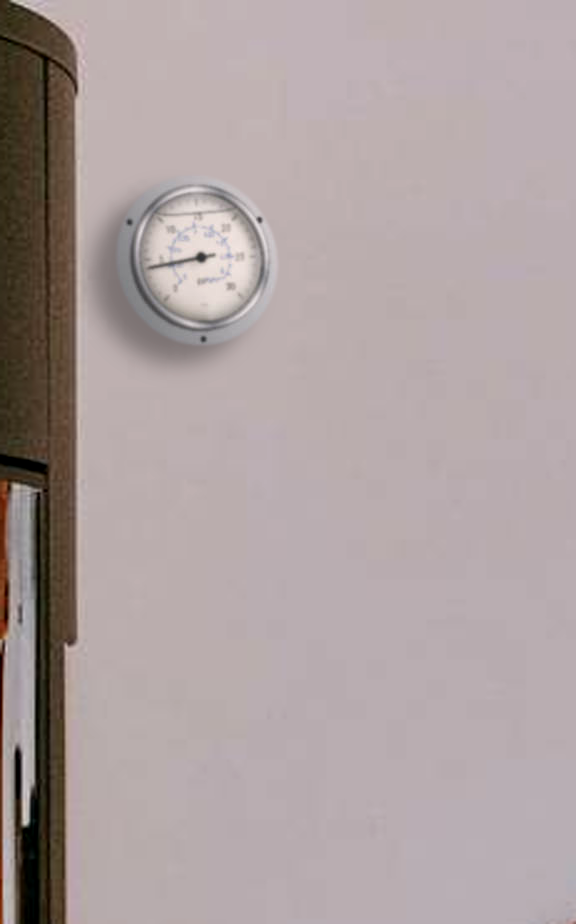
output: 4psi
